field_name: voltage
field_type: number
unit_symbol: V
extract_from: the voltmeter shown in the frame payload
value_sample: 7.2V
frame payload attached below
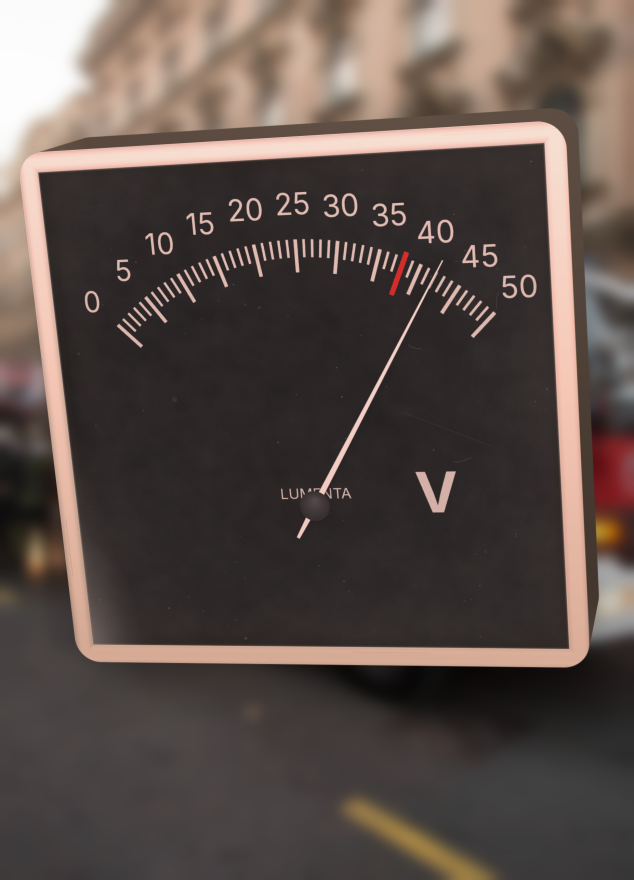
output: 42V
